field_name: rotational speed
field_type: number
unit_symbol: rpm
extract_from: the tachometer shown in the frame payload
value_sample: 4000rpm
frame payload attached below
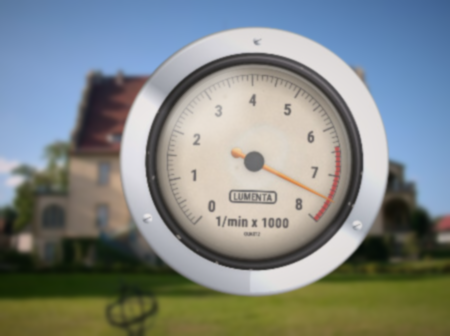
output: 7500rpm
